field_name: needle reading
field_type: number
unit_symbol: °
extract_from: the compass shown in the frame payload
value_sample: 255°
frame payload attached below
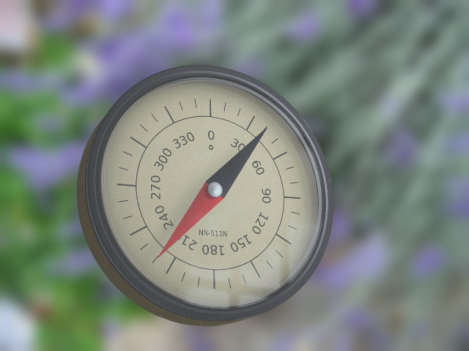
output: 220°
